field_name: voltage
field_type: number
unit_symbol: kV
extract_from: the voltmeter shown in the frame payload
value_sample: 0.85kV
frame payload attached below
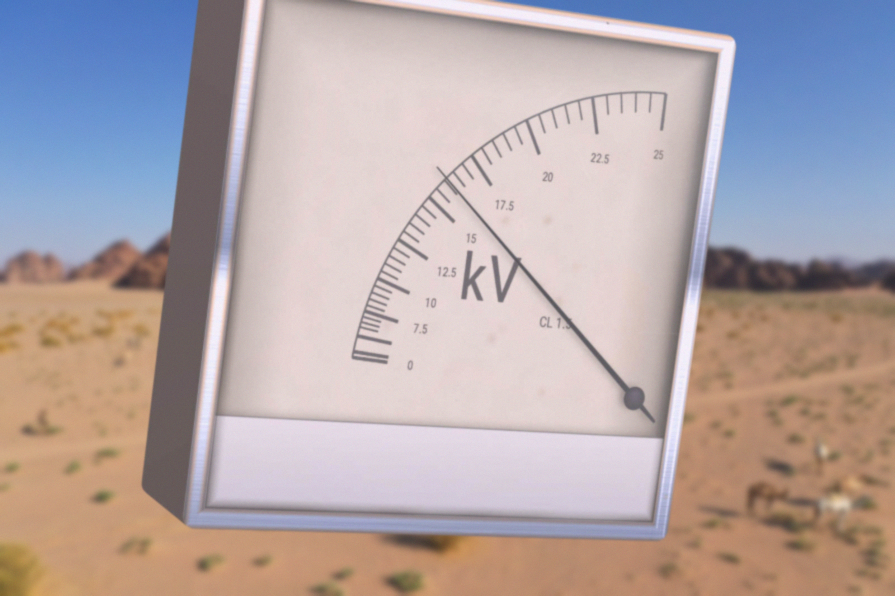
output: 16kV
